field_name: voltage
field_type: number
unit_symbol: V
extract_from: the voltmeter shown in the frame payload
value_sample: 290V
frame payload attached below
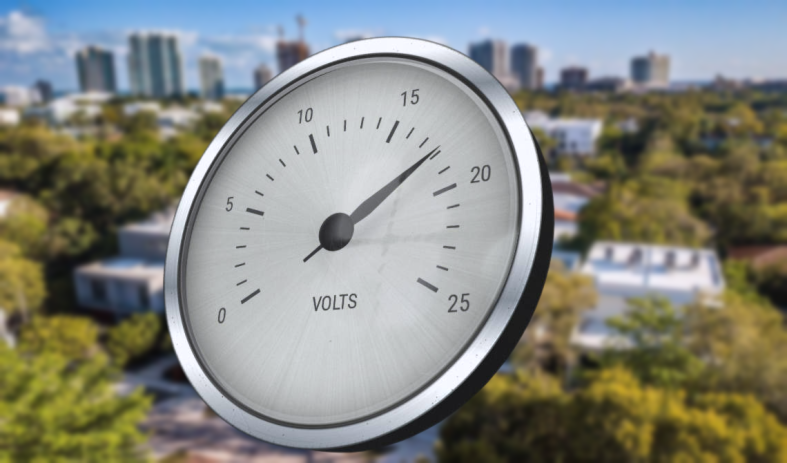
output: 18V
